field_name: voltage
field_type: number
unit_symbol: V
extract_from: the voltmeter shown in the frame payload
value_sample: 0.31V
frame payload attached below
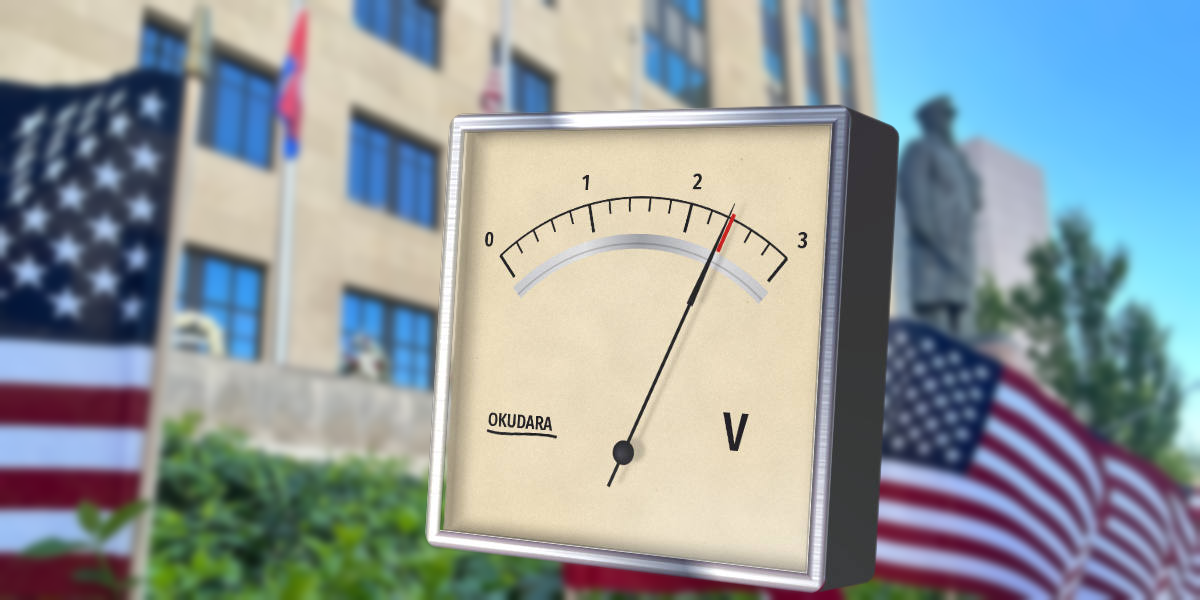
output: 2.4V
